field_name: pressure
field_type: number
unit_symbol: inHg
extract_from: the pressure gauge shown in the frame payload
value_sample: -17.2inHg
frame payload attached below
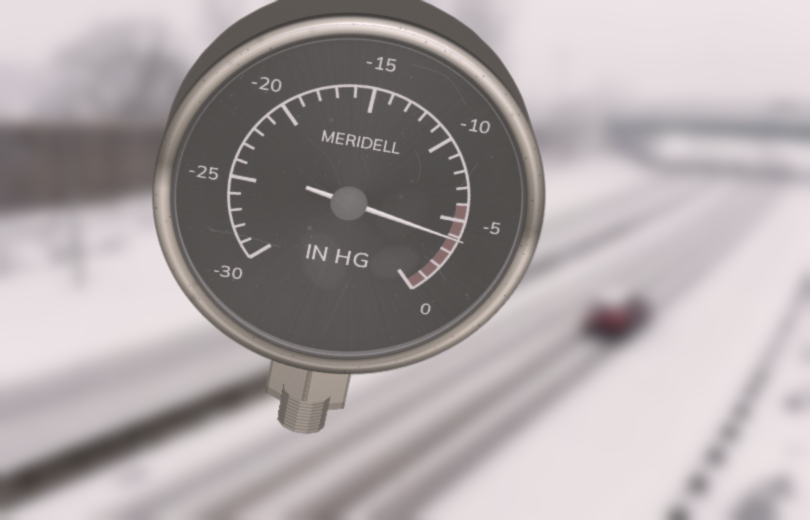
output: -4inHg
